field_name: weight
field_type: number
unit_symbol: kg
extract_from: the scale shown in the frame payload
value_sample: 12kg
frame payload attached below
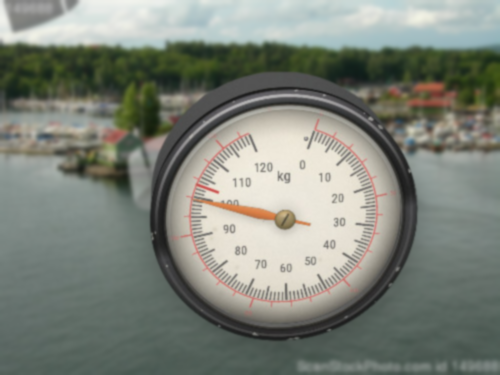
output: 100kg
